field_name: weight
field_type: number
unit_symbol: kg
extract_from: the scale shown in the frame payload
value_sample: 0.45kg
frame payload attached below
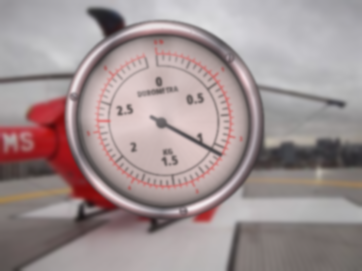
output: 1.05kg
